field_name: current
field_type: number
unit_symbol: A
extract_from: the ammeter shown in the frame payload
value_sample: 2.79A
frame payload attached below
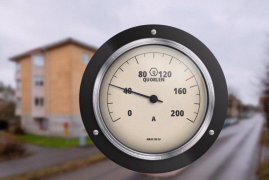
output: 40A
